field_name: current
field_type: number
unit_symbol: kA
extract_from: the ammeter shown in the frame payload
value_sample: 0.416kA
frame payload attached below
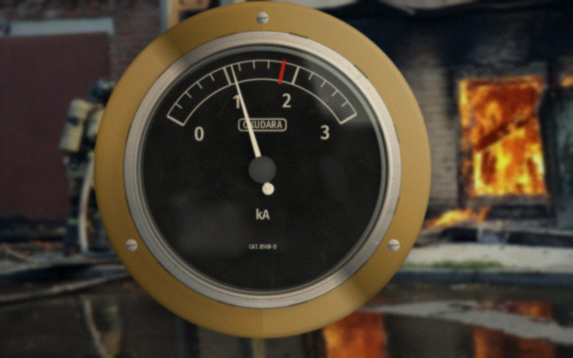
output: 1.1kA
